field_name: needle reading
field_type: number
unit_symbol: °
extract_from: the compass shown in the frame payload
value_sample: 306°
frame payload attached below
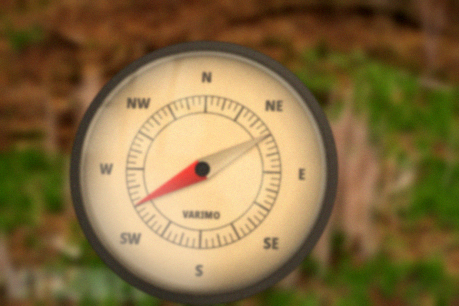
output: 240°
